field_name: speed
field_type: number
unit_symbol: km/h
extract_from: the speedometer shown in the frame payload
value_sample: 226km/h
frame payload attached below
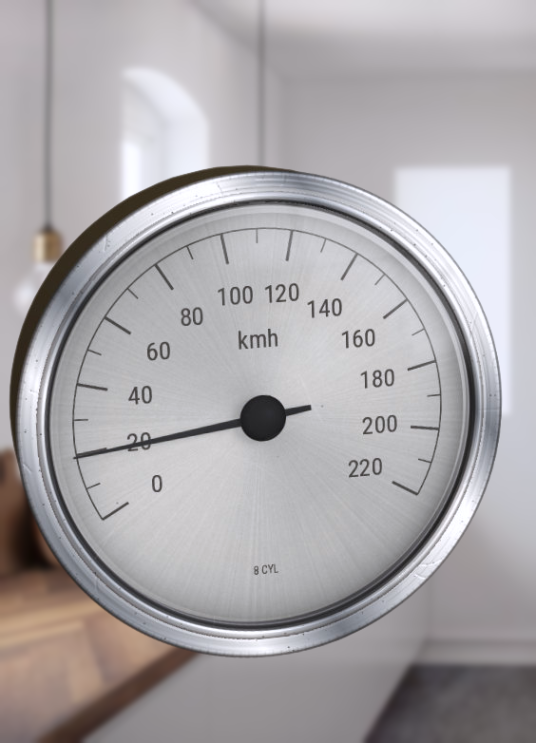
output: 20km/h
